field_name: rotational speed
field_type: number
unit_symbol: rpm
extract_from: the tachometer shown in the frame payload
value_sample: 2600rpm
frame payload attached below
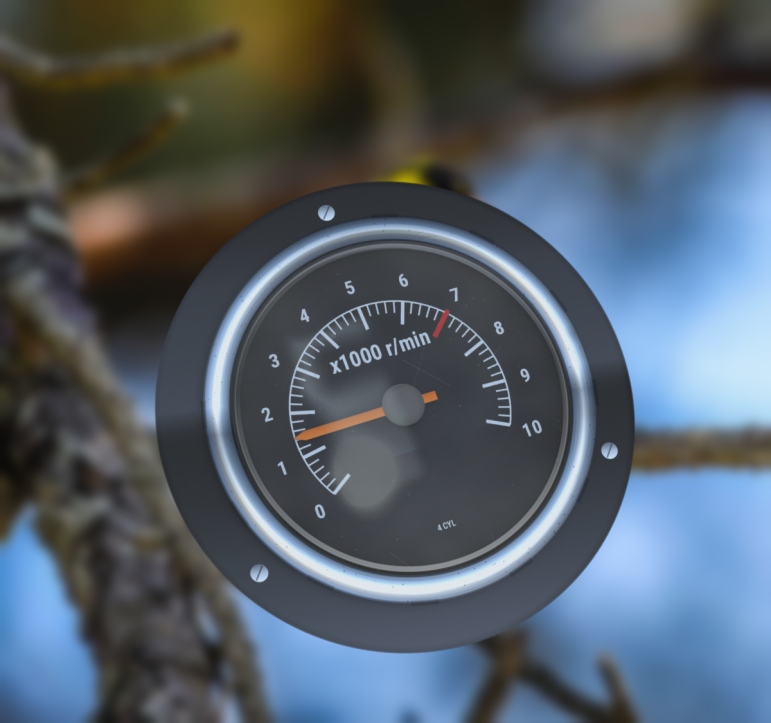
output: 1400rpm
